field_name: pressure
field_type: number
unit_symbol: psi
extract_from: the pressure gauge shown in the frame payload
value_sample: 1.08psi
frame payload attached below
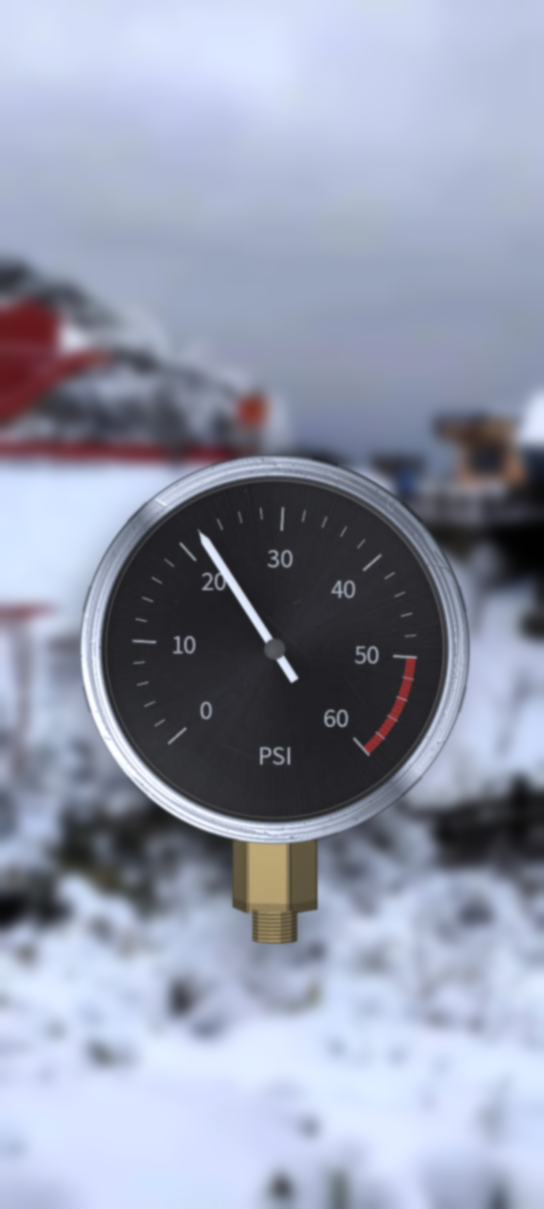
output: 22psi
